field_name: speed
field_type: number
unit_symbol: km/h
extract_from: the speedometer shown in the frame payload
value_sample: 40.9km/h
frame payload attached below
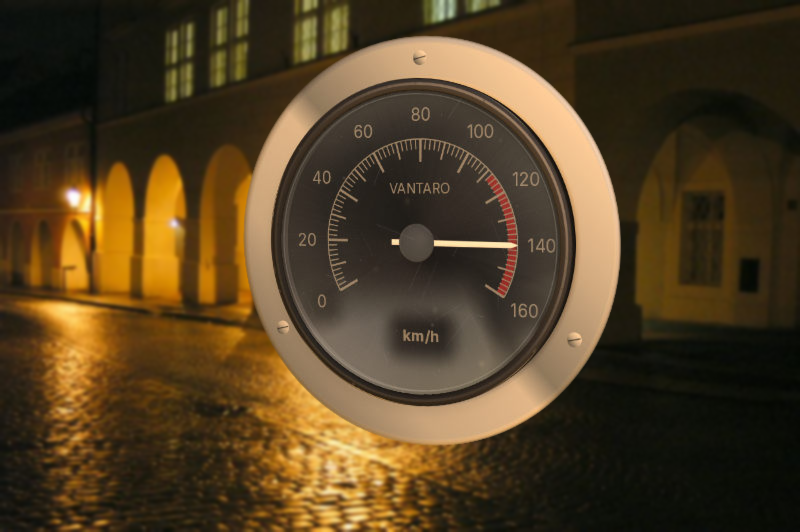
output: 140km/h
